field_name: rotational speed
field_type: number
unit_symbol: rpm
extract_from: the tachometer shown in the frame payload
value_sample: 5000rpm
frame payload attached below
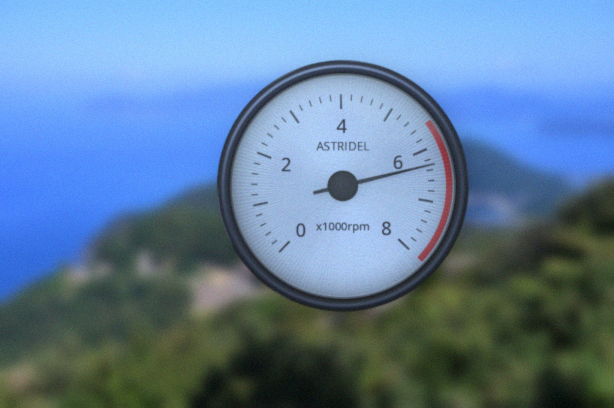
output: 6300rpm
